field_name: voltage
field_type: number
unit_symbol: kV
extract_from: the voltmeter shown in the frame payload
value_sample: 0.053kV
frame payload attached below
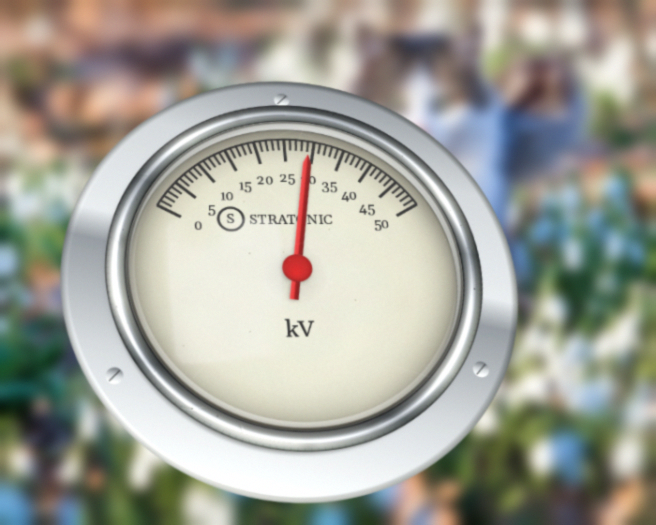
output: 29kV
